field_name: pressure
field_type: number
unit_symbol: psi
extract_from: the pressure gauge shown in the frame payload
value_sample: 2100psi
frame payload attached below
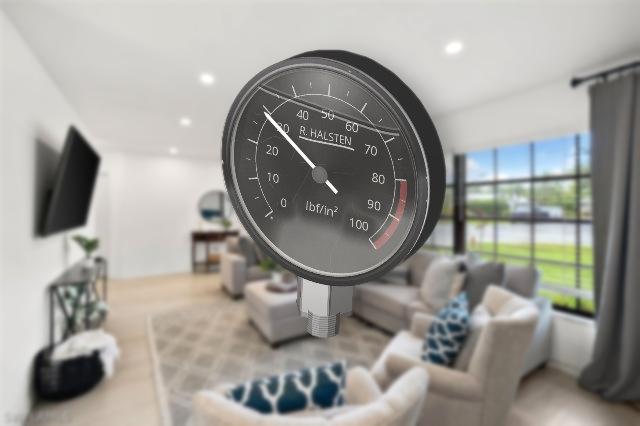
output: 30psi
